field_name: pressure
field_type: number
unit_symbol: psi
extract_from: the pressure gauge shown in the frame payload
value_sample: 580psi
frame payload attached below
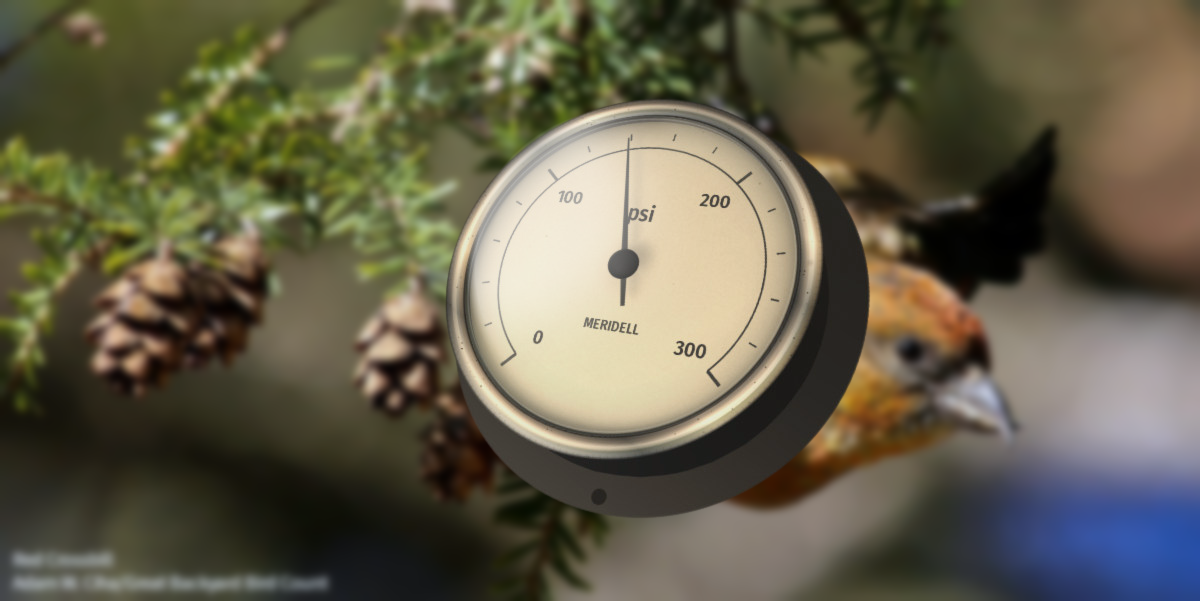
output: 140psi
